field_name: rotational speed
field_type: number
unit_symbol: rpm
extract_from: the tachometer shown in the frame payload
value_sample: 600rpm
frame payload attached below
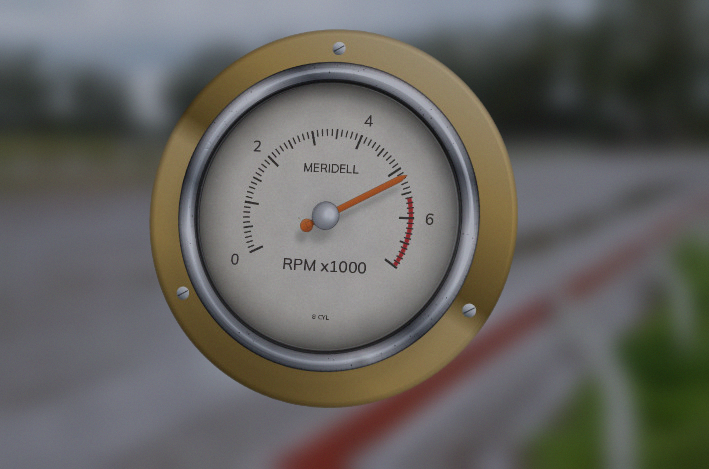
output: 5200rpm
